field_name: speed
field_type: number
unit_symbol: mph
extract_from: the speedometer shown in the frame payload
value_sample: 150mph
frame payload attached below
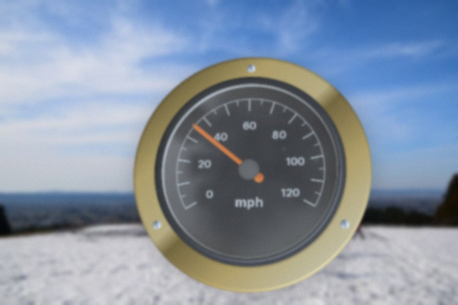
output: 35mph
